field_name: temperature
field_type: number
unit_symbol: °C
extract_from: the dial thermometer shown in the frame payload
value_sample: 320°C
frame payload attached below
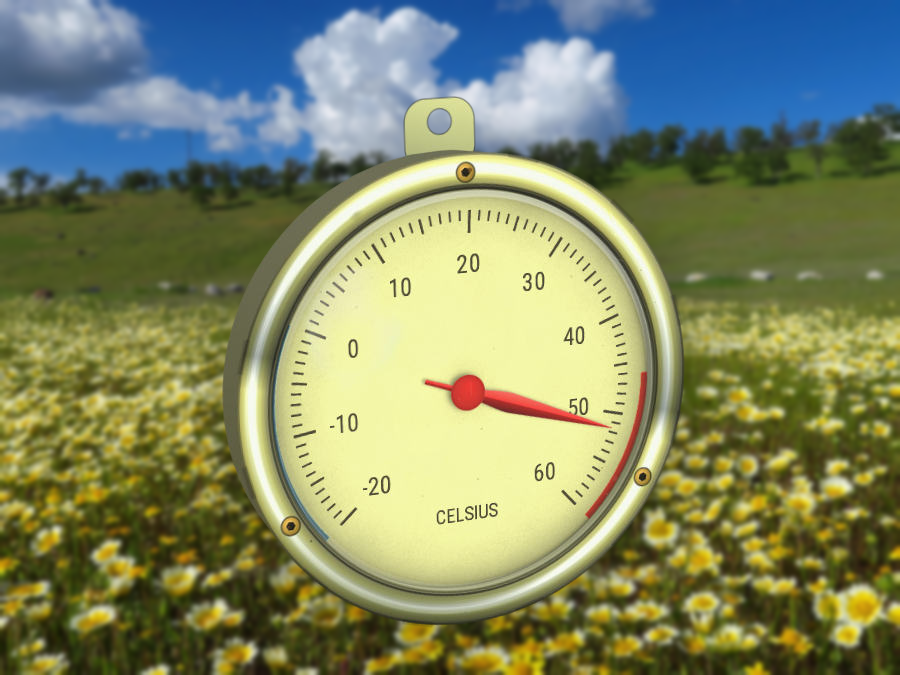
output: 51.5°C
